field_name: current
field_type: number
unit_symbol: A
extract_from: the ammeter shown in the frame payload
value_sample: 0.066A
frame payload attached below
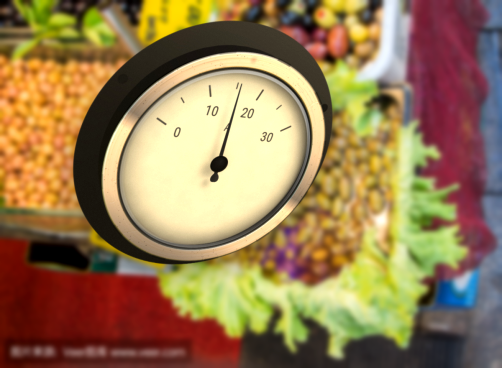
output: 15A
